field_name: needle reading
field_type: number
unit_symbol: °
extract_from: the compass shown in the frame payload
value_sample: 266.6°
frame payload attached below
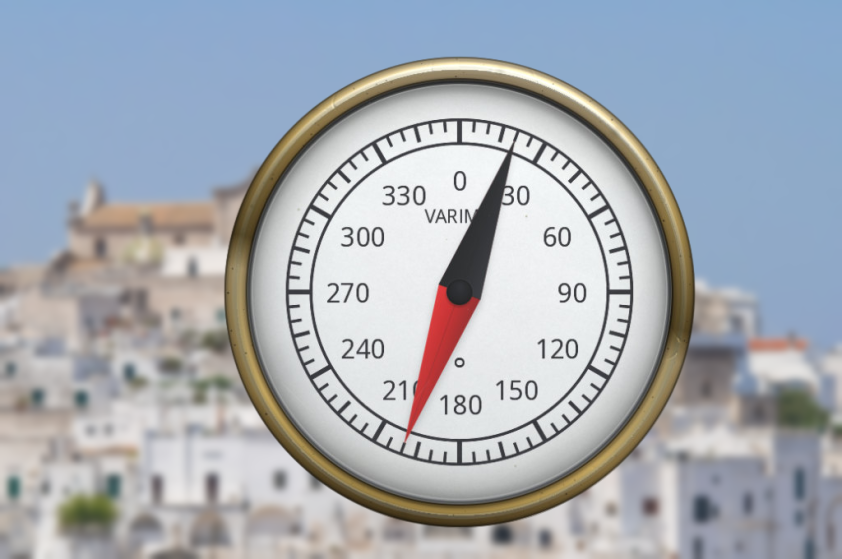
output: 200°
